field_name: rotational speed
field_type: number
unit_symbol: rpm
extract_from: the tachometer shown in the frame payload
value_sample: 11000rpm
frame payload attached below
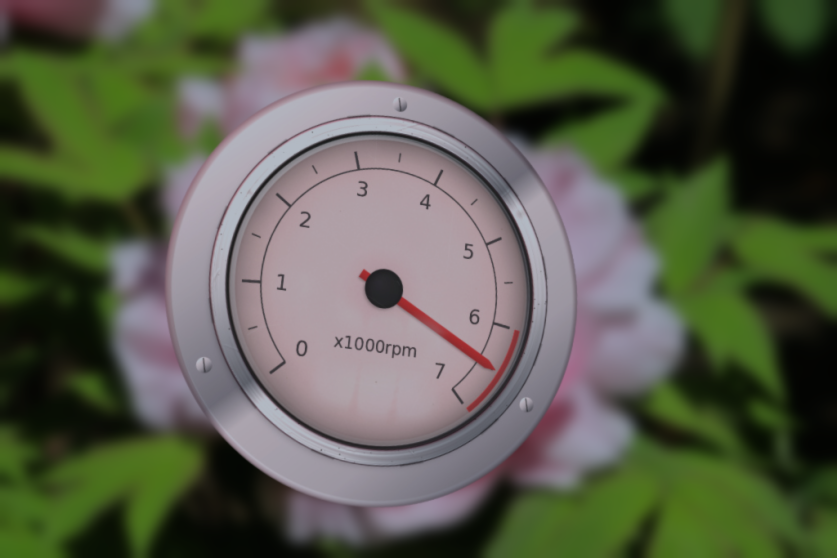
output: 6500rpm
